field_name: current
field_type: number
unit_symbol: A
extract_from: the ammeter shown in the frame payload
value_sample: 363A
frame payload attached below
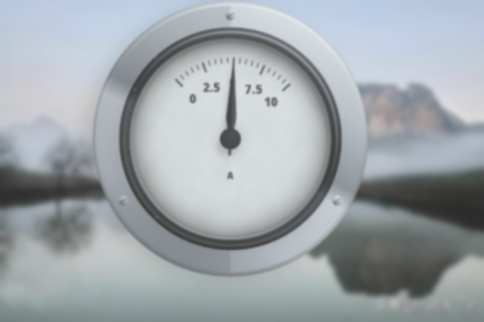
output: 5A
